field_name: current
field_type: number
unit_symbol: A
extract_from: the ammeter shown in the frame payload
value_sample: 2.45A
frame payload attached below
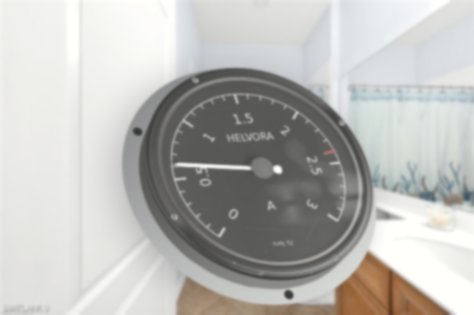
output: 0.6A
